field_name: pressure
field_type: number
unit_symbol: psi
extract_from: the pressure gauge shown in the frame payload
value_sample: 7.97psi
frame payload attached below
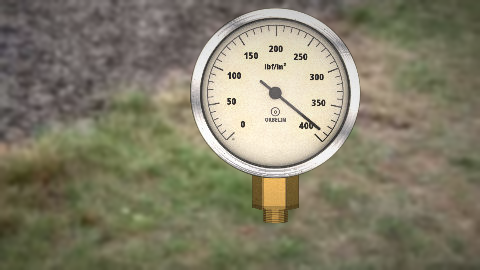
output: 390psi
